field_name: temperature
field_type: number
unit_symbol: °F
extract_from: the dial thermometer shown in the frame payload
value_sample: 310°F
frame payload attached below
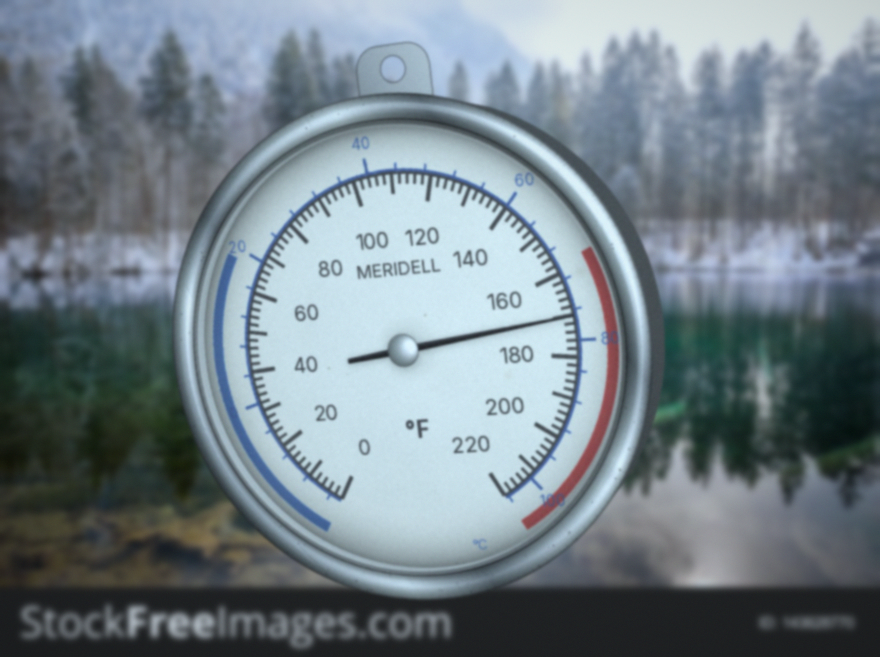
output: 170°F
